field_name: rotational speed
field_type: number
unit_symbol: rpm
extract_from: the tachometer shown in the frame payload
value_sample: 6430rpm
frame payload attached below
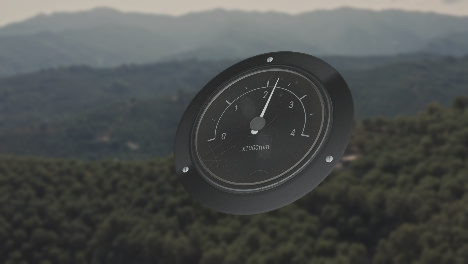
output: 2250rpm
